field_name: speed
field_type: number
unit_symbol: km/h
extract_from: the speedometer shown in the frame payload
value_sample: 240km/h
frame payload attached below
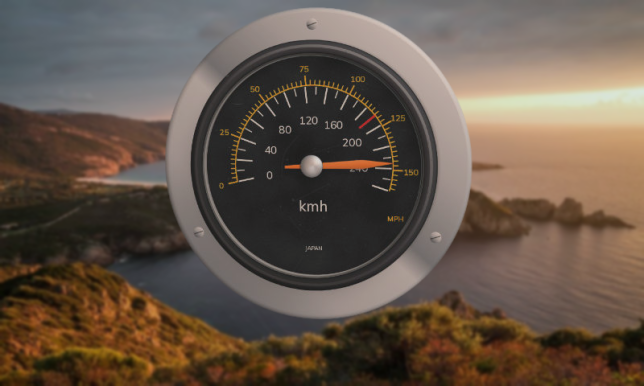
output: 235km/h
